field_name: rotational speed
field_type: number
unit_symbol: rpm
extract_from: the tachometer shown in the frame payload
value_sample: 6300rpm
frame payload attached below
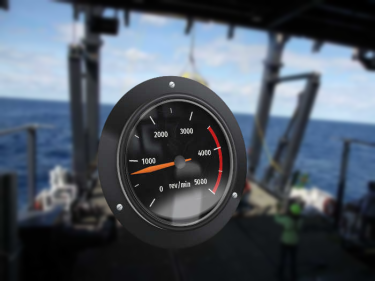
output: 750rpm
